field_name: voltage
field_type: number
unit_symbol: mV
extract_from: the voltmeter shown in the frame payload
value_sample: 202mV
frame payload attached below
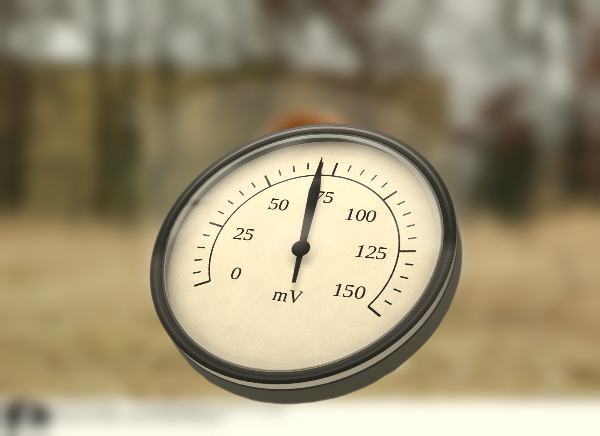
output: 70mV
